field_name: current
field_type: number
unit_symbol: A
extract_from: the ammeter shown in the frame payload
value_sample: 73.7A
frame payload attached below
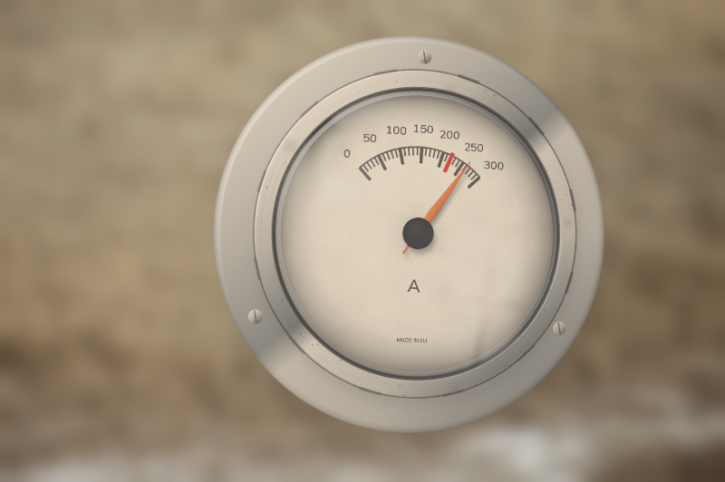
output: 260A
